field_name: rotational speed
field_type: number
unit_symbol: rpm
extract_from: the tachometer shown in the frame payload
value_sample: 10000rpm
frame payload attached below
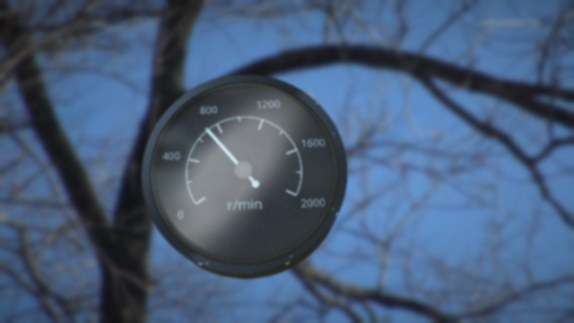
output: 700rpm
